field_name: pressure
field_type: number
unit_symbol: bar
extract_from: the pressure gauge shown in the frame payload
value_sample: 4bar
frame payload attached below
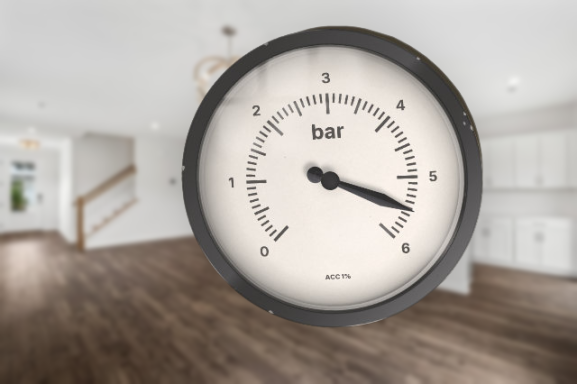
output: 5.5bar
